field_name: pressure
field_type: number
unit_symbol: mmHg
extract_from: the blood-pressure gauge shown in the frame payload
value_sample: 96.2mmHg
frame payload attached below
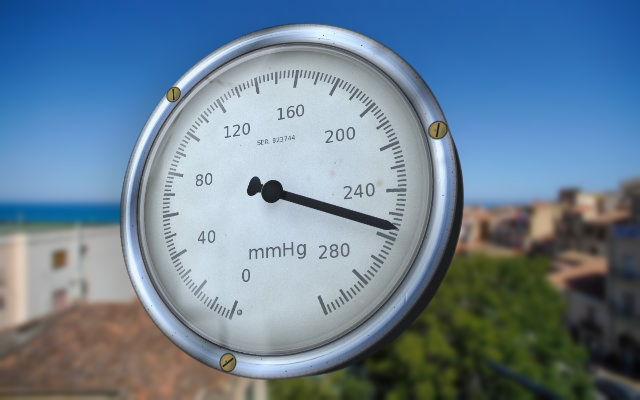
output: 256mmHg
